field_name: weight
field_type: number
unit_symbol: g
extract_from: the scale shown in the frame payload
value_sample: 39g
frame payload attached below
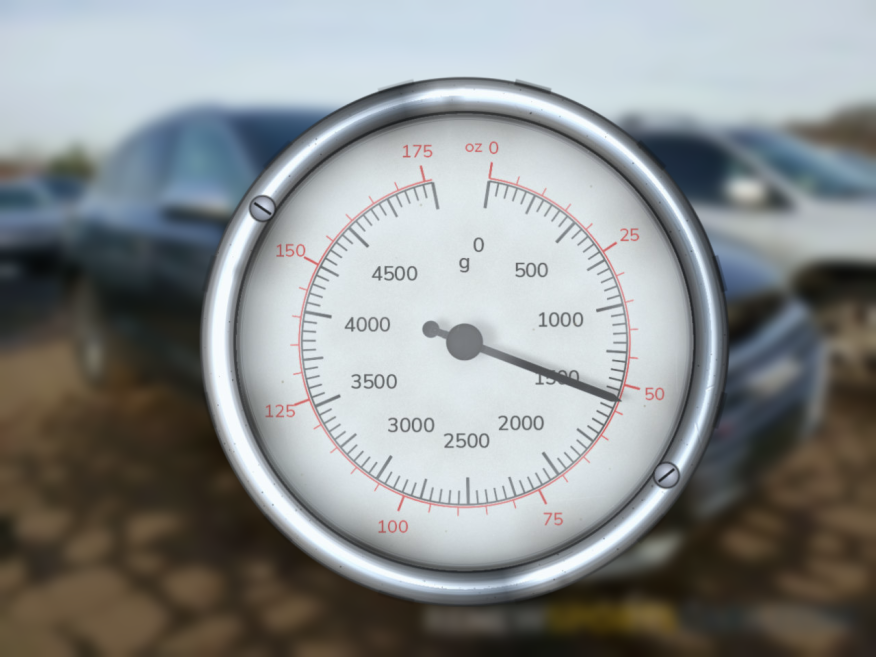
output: 1500g
